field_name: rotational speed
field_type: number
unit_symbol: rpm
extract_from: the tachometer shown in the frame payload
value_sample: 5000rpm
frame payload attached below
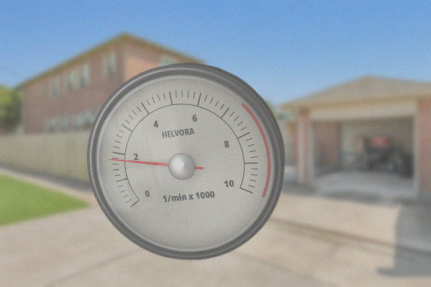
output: 1800rpm
